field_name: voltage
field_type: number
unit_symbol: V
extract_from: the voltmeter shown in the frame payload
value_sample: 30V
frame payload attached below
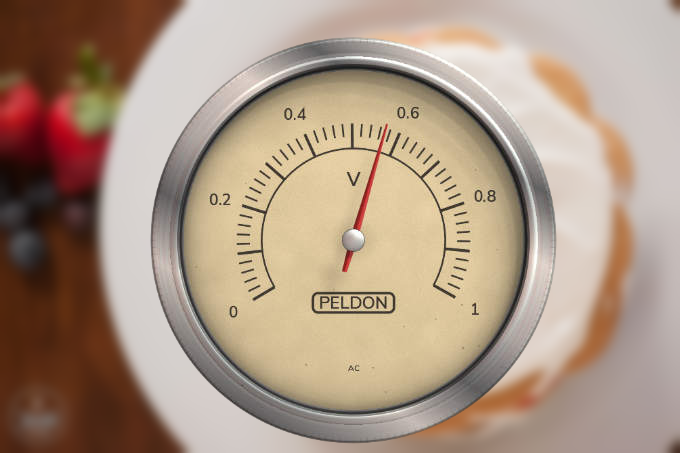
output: 0.57V
